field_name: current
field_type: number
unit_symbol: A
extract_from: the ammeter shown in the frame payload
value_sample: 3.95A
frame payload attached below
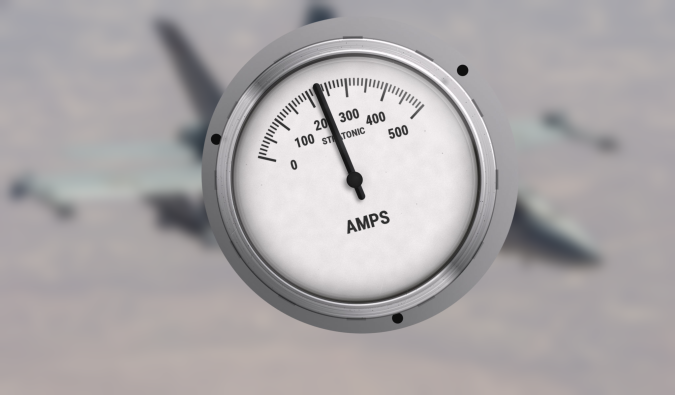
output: 230A
